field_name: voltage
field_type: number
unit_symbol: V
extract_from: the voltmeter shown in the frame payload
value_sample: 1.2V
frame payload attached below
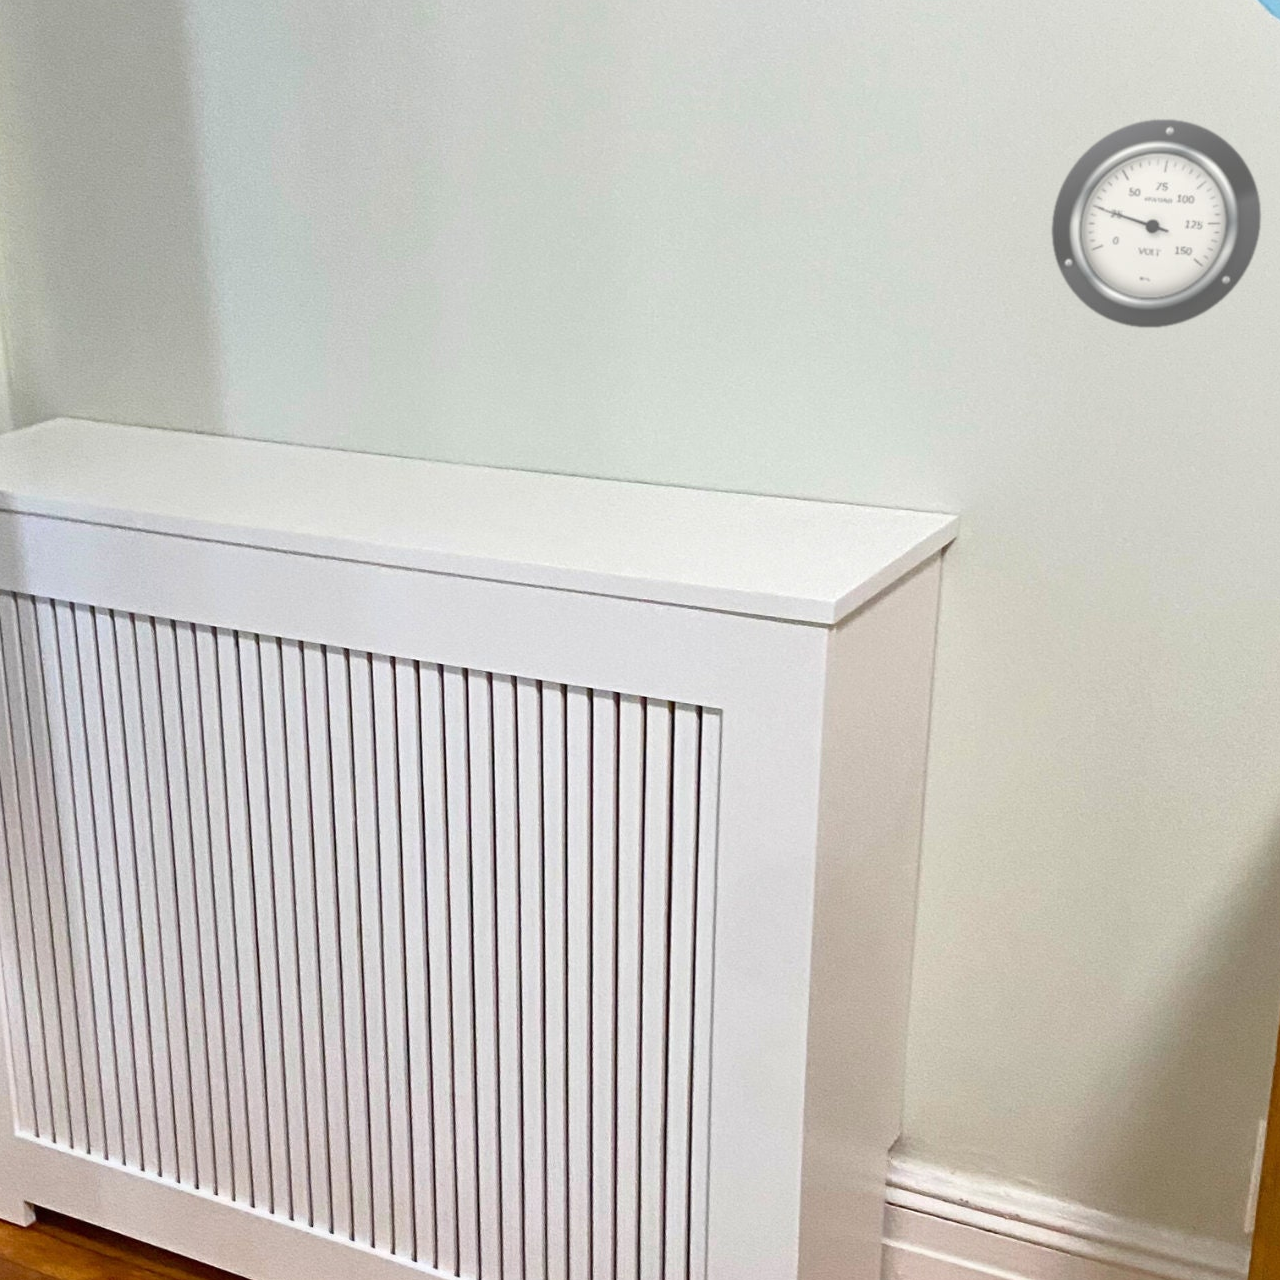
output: 25V
